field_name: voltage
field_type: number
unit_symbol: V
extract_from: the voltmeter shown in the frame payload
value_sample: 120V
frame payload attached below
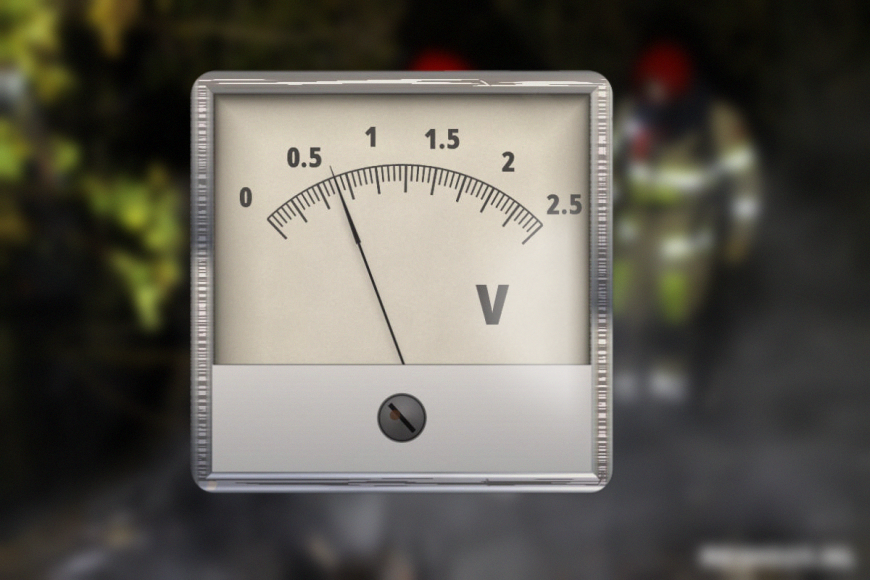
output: 0.65V
